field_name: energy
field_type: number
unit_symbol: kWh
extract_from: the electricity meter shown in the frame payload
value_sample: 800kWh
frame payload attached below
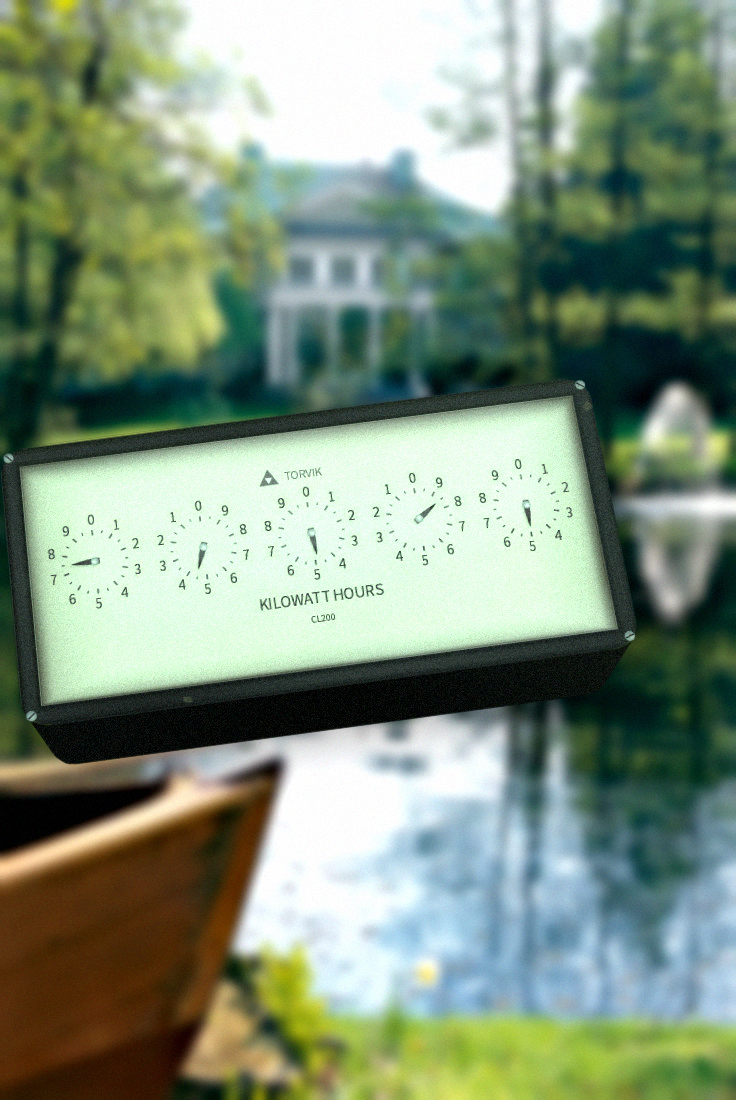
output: 74485kWh
